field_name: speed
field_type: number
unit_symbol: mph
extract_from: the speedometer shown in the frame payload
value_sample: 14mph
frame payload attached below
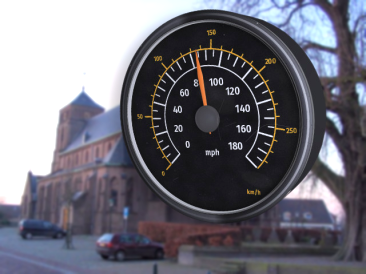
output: 85mph
